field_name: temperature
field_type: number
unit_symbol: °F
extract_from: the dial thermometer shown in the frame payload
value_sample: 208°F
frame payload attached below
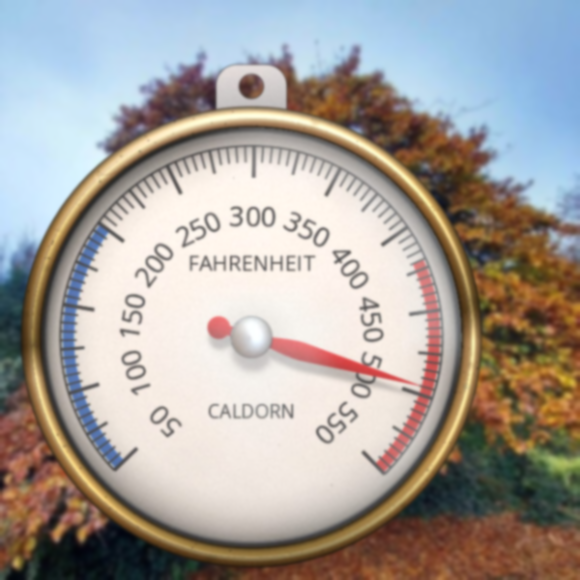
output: 495°F
